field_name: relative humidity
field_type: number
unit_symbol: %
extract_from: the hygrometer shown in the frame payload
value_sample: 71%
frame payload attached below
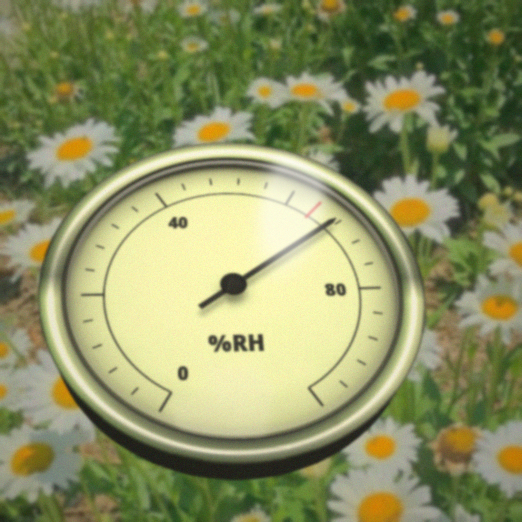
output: 68%
